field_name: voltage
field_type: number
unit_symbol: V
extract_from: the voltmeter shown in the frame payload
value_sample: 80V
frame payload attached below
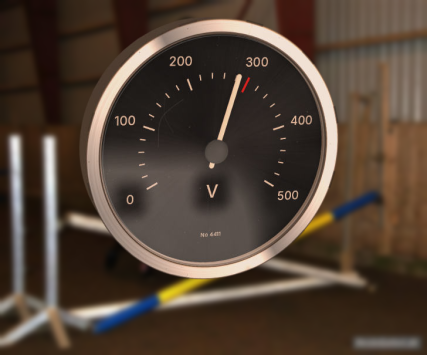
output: 280V
